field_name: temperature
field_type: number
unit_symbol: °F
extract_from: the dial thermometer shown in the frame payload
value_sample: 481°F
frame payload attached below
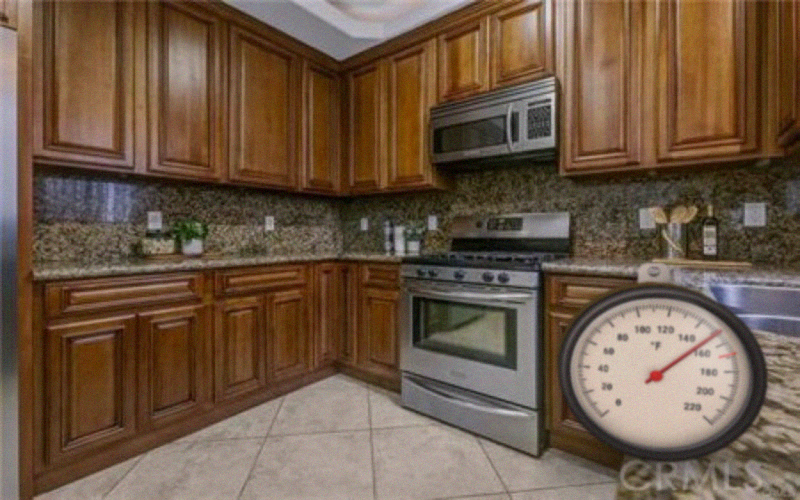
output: 150°F
